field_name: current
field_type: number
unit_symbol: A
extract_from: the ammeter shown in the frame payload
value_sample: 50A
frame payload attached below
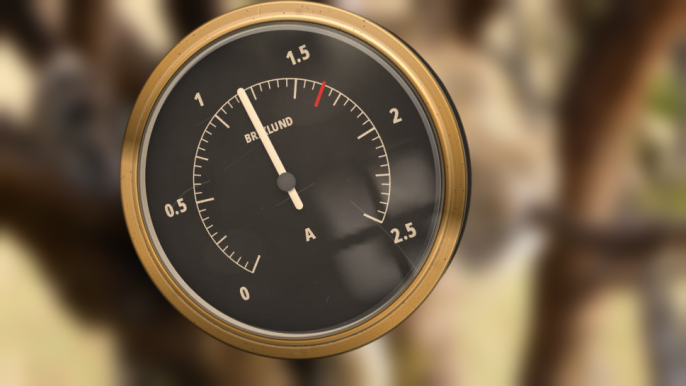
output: 1.2A
